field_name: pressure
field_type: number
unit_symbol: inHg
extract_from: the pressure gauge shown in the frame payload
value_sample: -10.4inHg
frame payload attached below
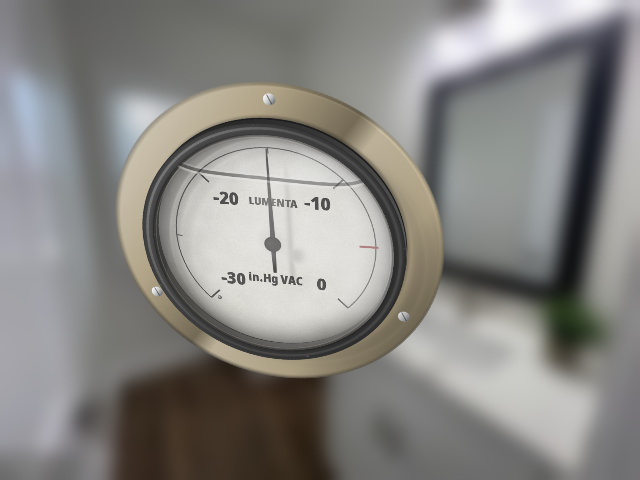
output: -15inHg
